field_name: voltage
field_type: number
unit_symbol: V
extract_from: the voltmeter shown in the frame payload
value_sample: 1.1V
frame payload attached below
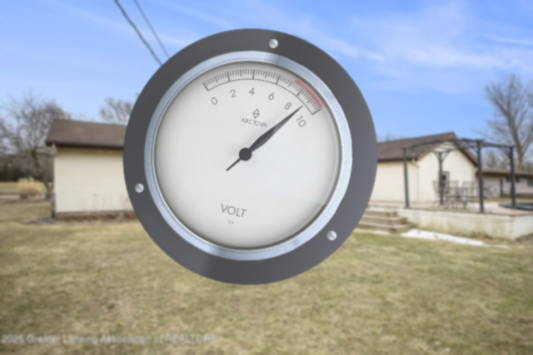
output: 9V
